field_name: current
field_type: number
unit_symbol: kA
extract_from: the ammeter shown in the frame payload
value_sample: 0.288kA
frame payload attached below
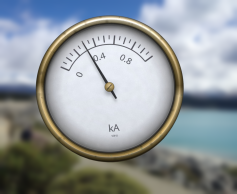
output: 0.3kA
